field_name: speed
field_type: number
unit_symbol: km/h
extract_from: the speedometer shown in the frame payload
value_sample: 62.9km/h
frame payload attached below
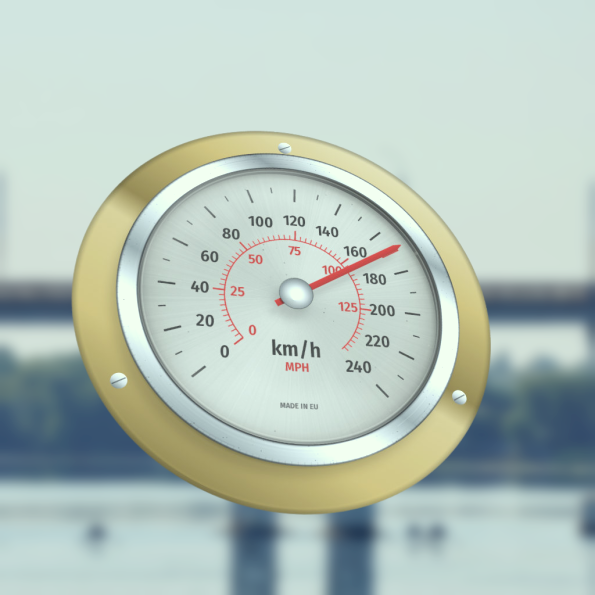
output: 170km/h
